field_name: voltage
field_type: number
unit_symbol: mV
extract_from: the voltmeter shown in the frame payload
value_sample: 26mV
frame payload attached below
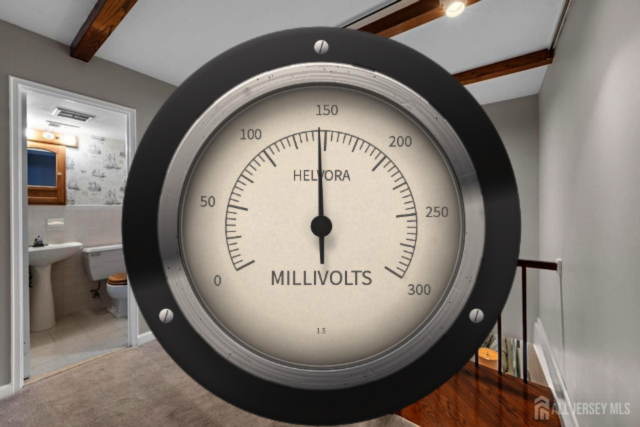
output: 145mV
